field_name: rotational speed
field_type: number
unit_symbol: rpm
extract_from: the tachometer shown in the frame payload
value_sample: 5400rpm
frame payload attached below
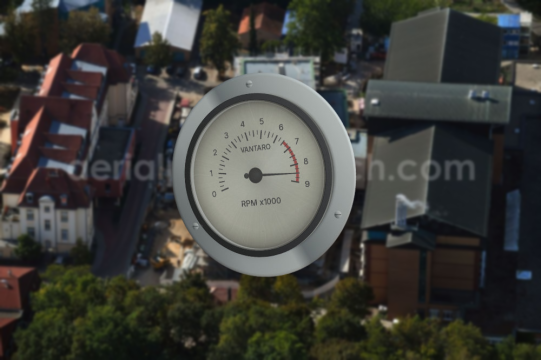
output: 8500rpm
